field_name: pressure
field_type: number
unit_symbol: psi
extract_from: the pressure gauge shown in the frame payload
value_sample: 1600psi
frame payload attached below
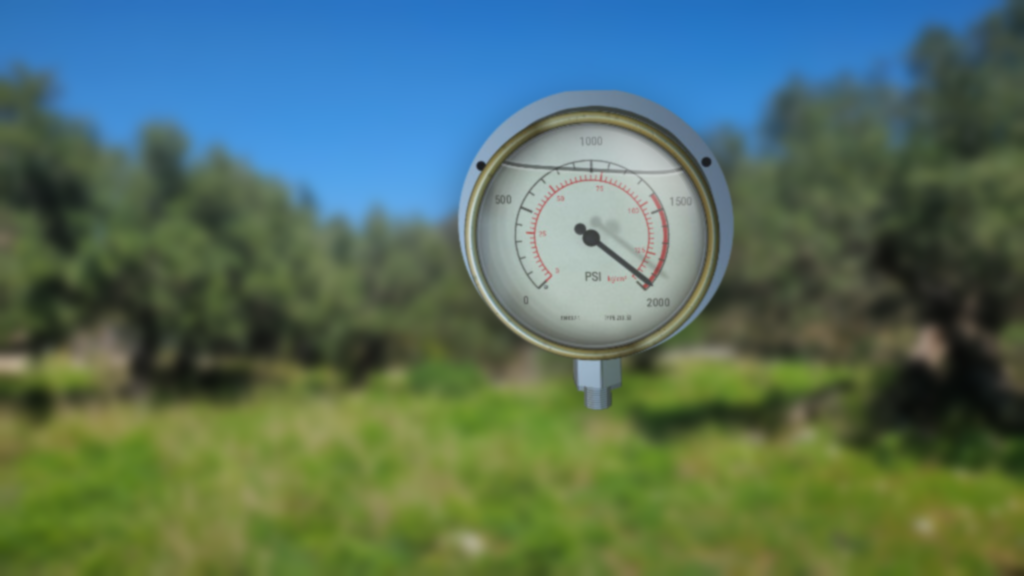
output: 1950psi
